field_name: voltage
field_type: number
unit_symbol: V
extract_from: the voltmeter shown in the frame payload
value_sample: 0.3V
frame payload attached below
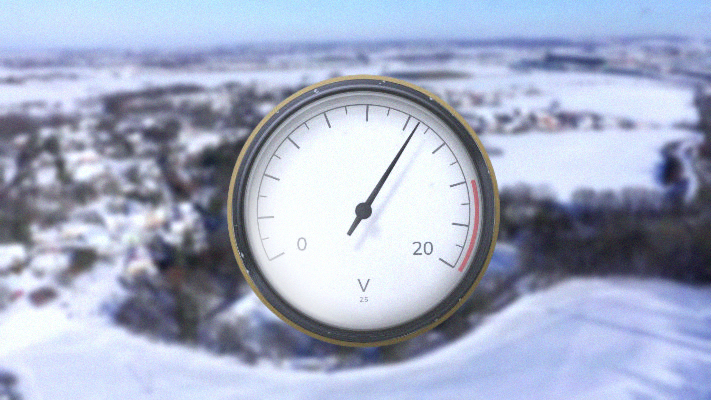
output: 12.5V
